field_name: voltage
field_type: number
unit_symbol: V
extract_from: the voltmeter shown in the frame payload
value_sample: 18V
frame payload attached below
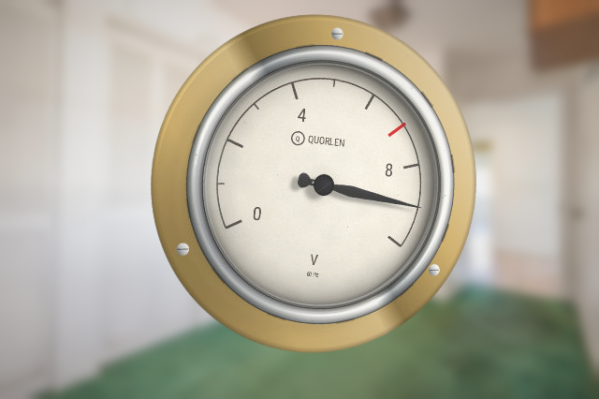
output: 9V
